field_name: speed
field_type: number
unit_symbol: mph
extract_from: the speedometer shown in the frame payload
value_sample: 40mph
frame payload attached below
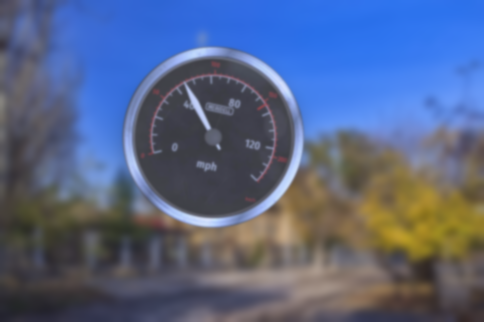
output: 45mph
